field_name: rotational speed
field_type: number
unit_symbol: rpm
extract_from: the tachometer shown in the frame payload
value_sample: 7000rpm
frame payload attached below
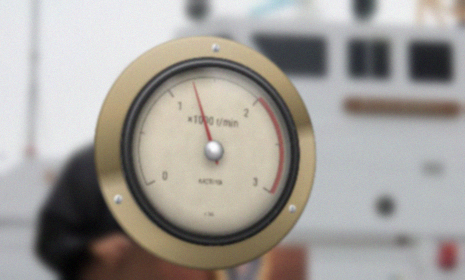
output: 1250rpm
